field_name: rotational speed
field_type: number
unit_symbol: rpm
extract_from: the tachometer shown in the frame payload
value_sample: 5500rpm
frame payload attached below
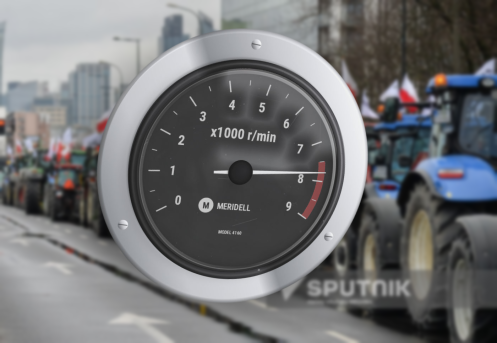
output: 7750rpm
